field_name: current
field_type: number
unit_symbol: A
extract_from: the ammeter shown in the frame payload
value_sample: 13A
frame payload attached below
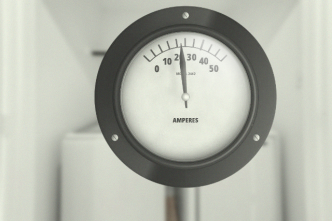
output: 22.5A
